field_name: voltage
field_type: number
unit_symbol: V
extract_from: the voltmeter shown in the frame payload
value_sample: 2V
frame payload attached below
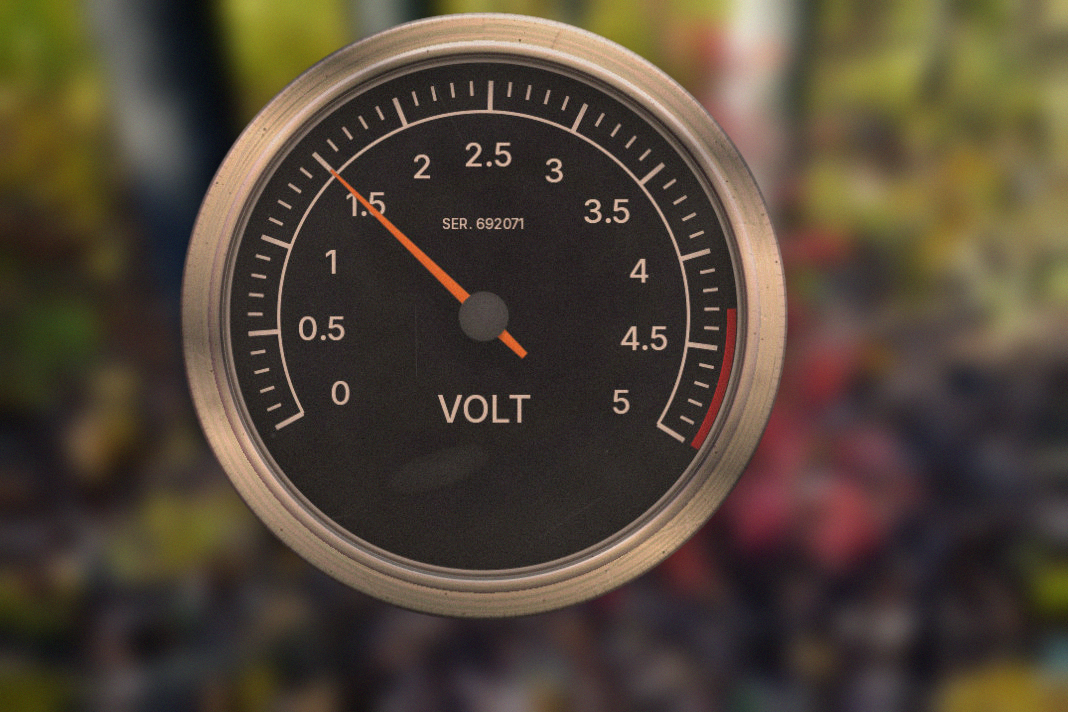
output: 1.5V
